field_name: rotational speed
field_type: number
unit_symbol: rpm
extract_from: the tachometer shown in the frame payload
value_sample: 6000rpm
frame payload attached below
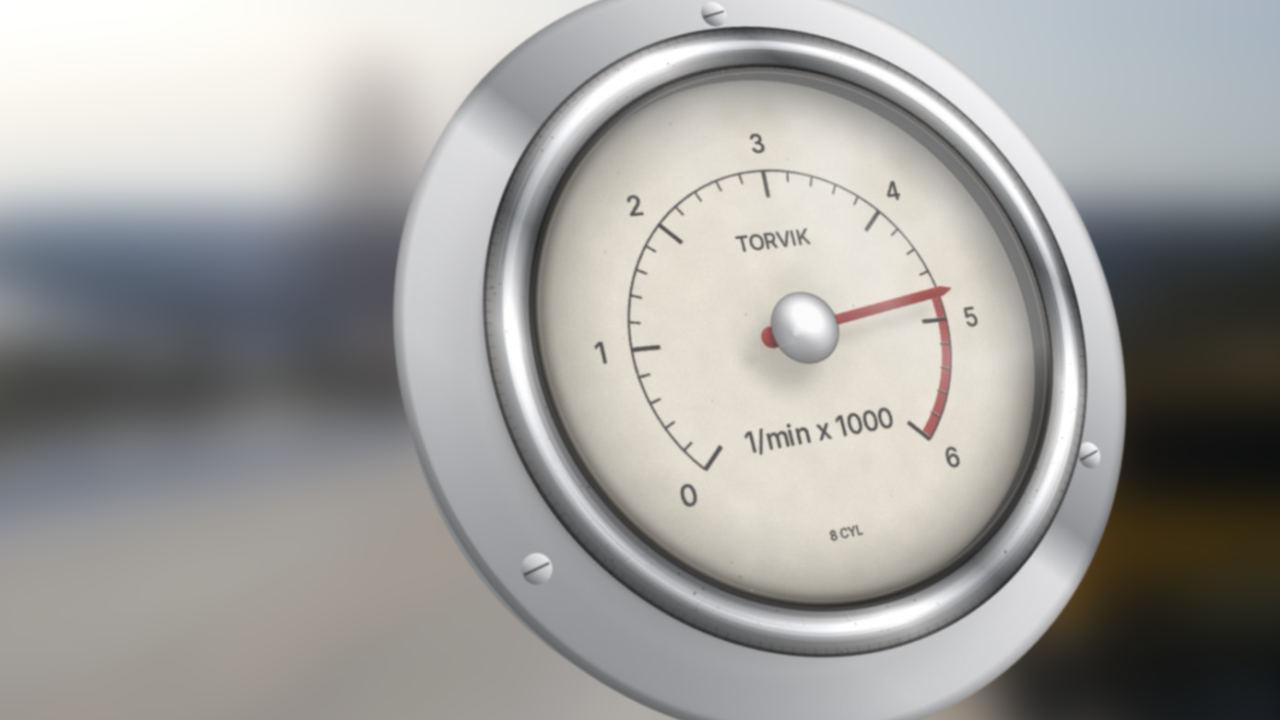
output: 4800rpm
